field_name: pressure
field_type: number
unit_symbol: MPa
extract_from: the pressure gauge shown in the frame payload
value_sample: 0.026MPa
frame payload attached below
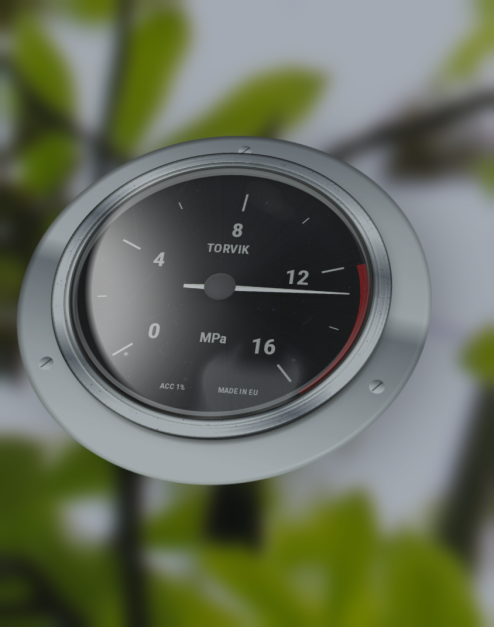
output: 13MPa
